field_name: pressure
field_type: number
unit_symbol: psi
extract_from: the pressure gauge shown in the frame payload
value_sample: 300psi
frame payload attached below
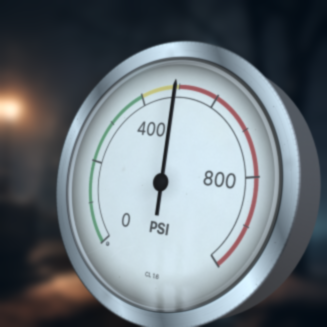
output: 500psi
